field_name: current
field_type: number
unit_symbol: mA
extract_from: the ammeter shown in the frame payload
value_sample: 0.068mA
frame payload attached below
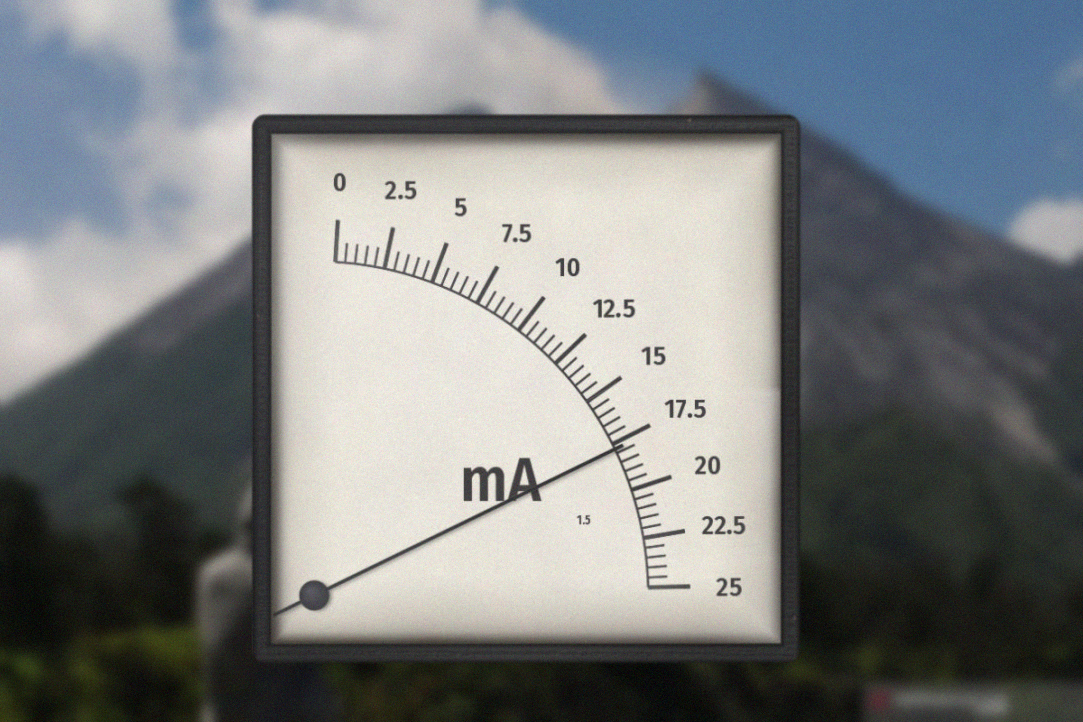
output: 17.75mA
